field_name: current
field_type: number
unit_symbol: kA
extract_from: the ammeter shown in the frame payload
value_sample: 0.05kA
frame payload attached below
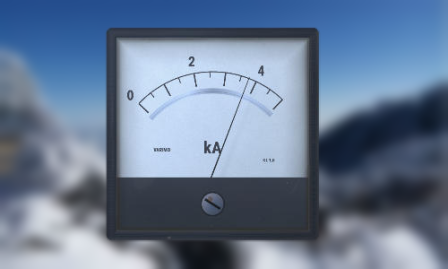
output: 3.75kA
